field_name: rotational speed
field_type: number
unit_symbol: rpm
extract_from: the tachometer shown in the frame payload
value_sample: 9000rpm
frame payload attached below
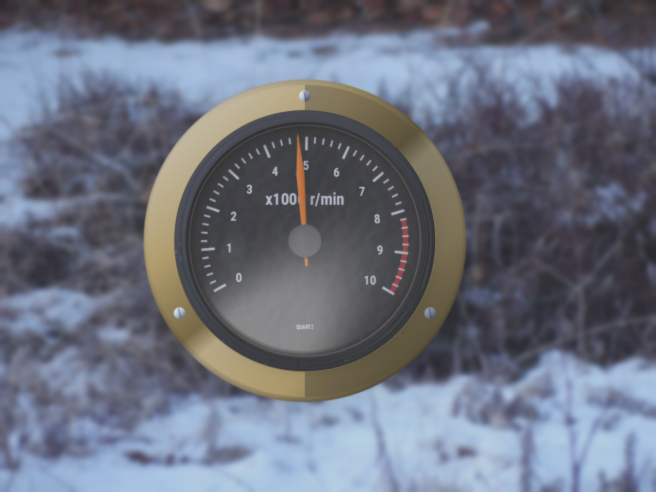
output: 4800rpm
